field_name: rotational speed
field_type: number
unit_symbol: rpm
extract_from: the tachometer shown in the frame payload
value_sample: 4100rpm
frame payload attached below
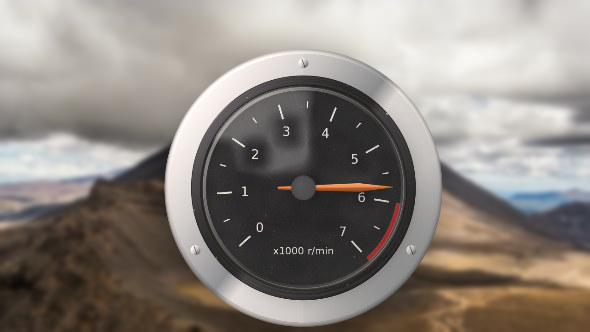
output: 5750rpm
